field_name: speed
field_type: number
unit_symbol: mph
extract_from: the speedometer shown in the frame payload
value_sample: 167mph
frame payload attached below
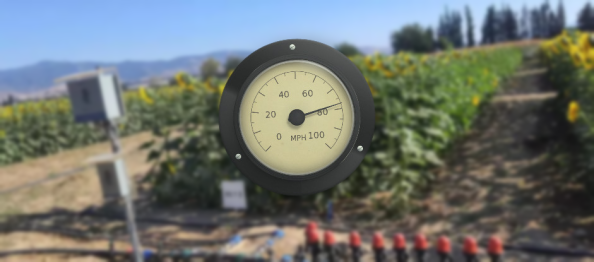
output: 77.5mph
